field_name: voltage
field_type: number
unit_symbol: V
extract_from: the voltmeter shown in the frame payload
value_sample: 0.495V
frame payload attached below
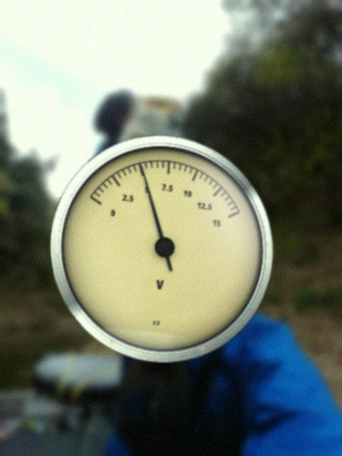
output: 5V
